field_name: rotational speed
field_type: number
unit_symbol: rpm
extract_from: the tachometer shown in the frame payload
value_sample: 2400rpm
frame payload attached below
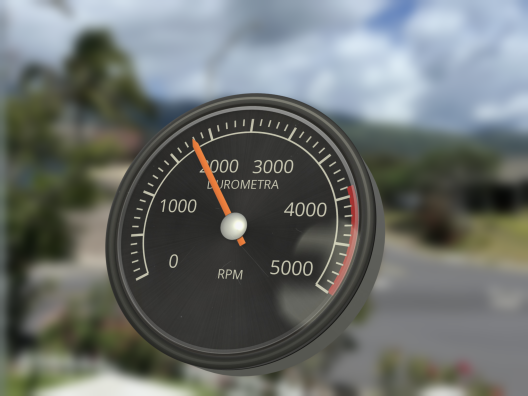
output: 1800rpm
